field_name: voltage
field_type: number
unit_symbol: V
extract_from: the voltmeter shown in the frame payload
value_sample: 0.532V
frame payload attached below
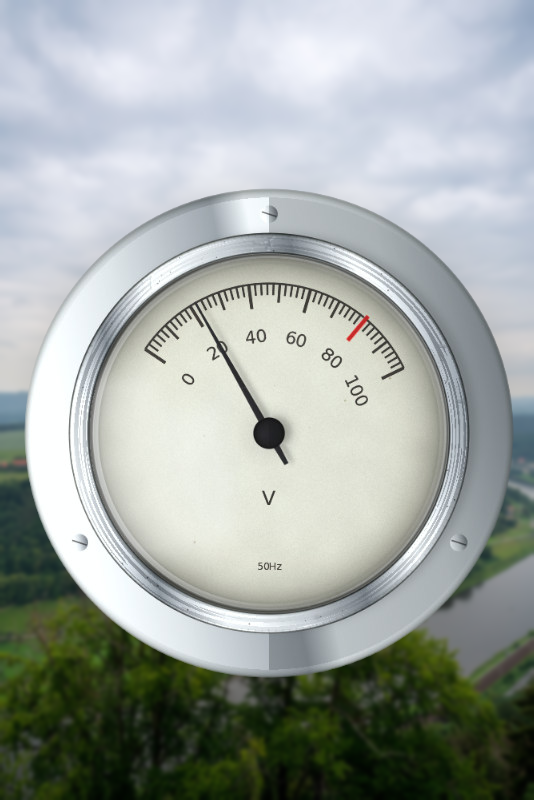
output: 22V
